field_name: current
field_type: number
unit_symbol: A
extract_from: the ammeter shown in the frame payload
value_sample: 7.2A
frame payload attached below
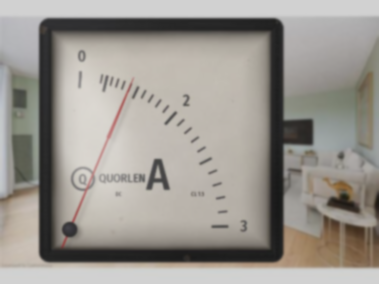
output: 1.4A
